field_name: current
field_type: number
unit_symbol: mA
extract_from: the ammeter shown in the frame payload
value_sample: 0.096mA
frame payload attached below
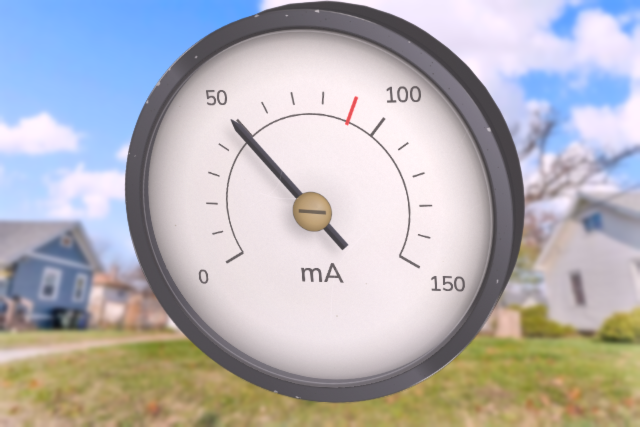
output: 50mA
